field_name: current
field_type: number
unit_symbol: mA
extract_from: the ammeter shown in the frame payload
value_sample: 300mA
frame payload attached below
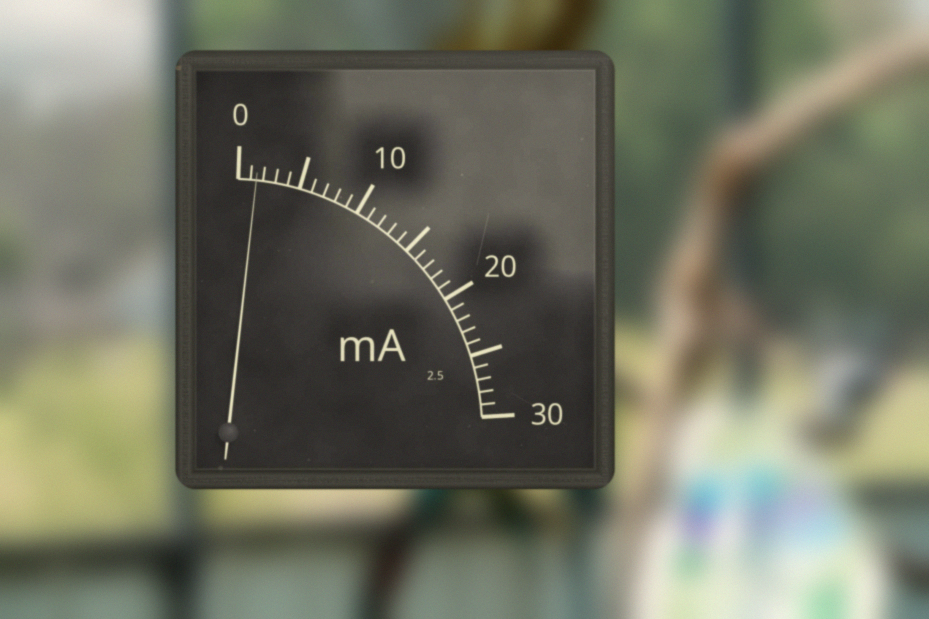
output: 1.5mA
